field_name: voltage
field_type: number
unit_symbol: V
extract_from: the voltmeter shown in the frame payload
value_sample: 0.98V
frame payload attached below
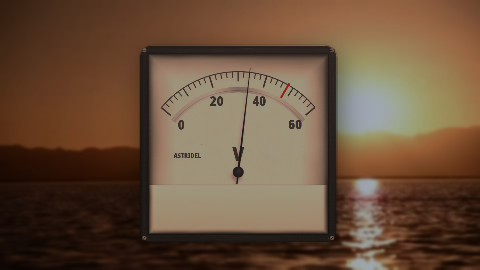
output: 34V
